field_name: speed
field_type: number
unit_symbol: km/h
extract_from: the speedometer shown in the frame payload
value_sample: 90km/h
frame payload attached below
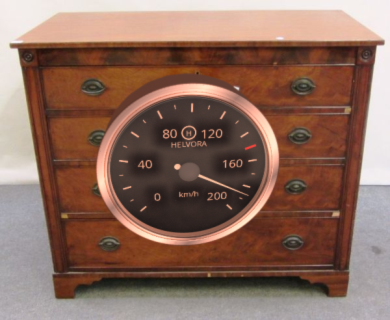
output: 185km/h
